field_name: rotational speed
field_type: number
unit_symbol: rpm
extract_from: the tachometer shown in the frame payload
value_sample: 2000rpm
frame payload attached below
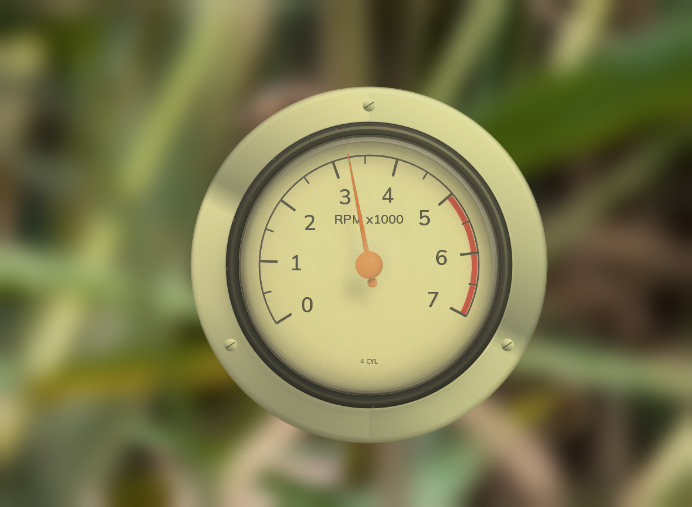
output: 3250rpm
